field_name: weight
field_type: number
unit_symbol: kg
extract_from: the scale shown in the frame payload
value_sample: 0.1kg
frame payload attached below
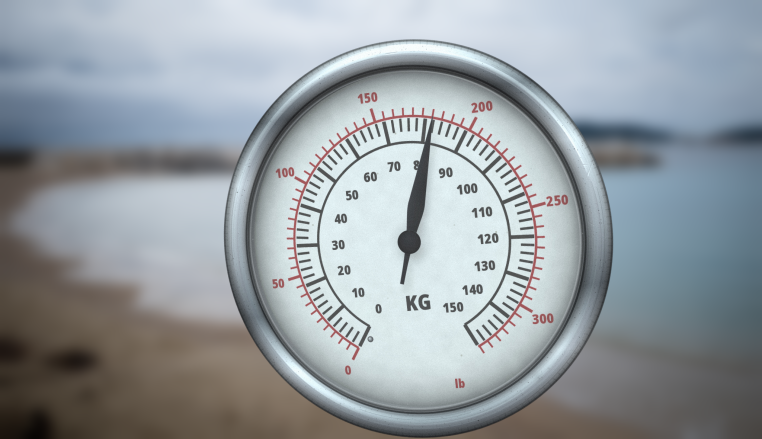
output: 82kg
